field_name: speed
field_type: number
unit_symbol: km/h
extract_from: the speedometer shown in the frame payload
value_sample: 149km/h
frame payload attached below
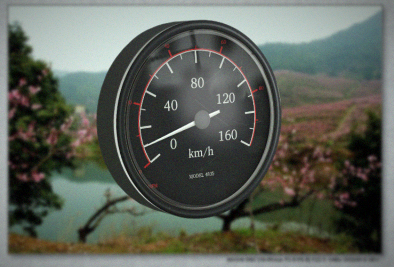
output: 10km/h
